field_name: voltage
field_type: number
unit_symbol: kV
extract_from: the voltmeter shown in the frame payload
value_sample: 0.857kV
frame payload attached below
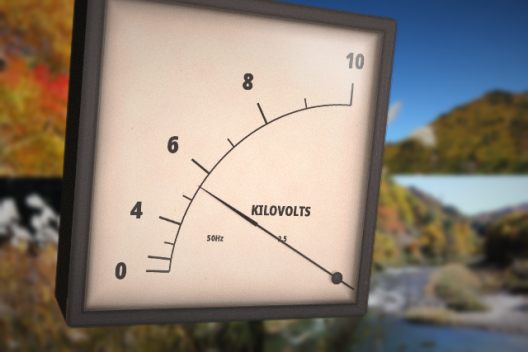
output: 5.5kV
